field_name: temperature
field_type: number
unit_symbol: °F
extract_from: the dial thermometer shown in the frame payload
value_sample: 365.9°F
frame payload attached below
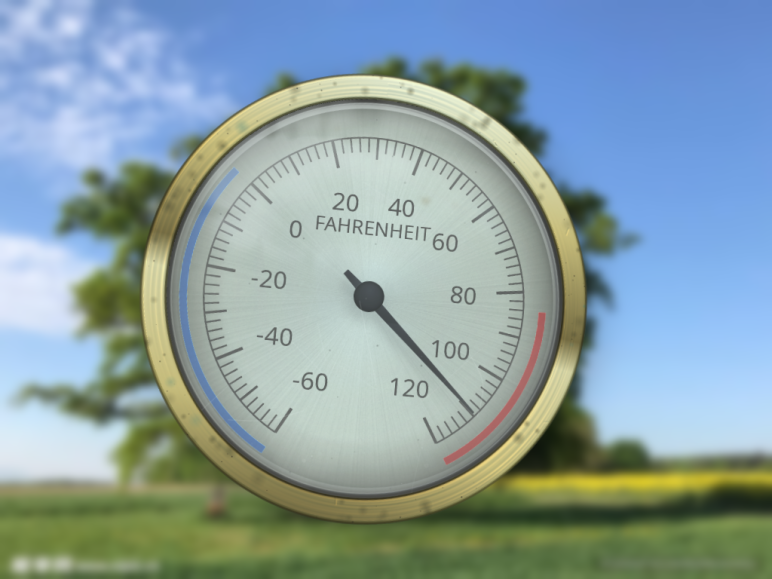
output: 110°F
